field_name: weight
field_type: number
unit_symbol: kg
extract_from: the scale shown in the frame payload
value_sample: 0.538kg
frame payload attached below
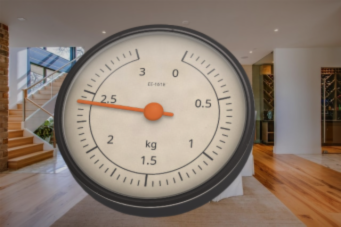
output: 2.4kg
